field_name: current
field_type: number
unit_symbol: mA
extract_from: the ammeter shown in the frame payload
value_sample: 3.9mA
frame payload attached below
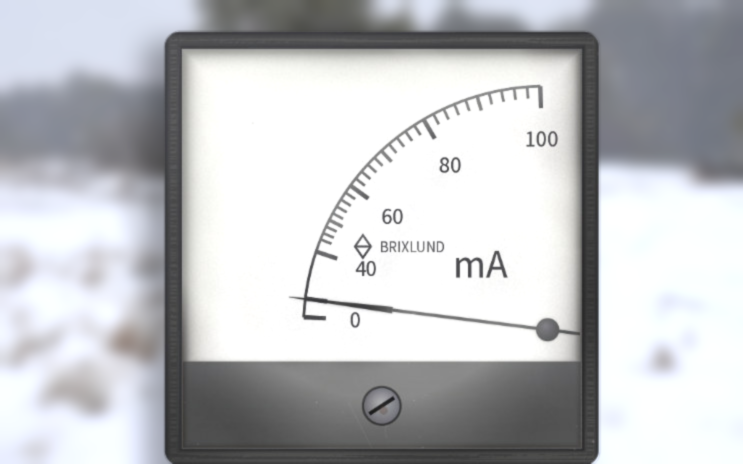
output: 20mA
